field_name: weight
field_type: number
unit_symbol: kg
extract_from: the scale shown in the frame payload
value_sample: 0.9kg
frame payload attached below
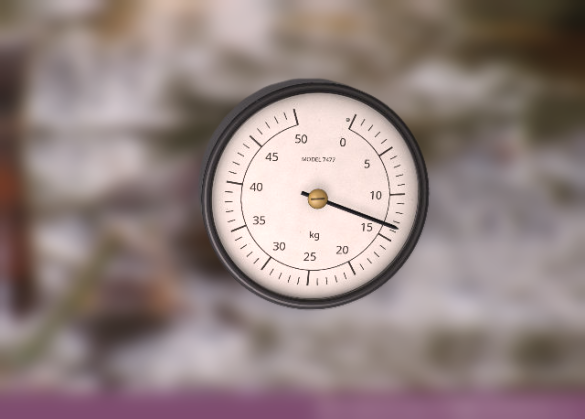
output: 13.5kg
